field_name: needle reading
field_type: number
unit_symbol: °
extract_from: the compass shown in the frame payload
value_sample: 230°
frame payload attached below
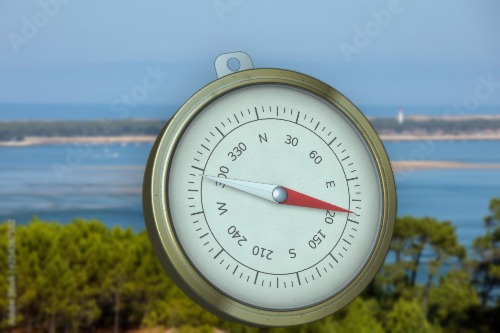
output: 115°
